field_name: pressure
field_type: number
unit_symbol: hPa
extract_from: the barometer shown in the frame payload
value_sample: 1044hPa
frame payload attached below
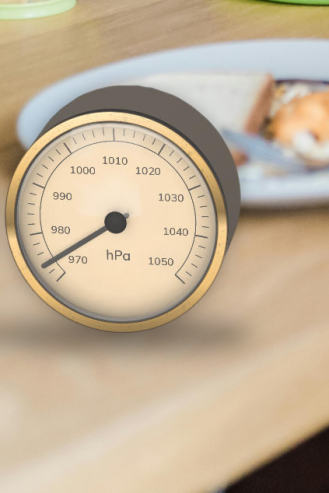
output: 974hPa
